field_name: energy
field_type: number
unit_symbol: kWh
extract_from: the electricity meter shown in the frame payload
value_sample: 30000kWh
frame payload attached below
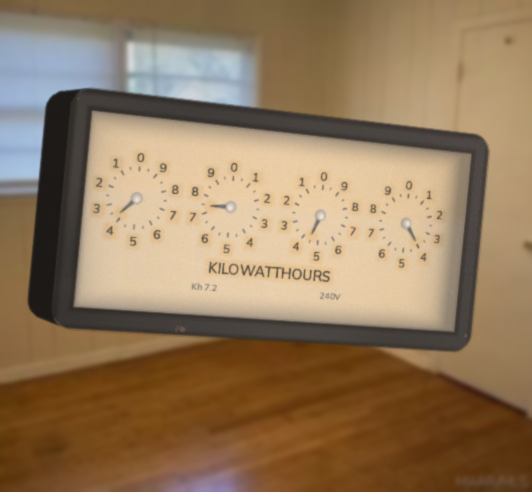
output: 3744kWh
